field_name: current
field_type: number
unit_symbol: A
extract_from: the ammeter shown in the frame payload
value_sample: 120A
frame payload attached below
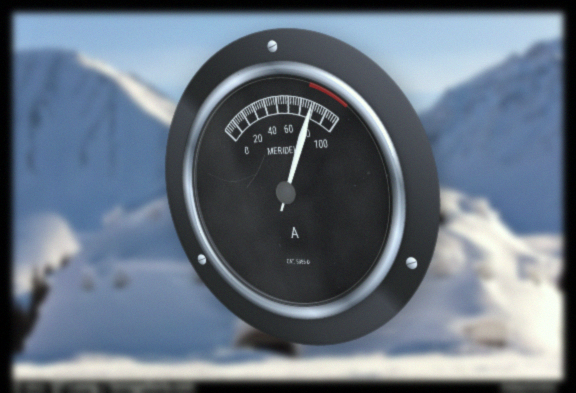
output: 80A
